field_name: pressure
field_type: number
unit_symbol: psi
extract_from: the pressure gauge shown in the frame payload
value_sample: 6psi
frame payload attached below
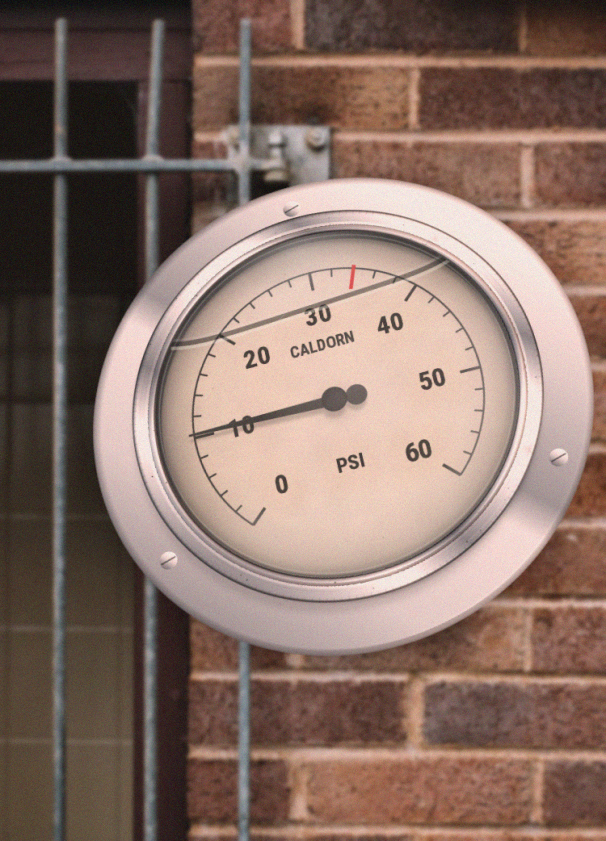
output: 10psi
